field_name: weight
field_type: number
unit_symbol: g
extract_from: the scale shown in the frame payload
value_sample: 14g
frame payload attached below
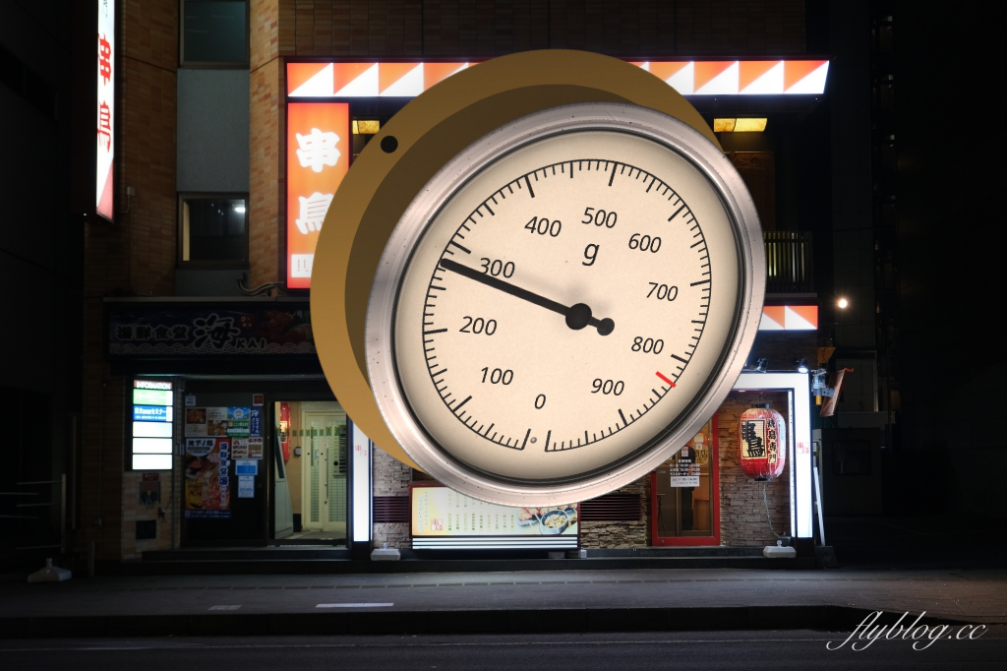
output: 280g
